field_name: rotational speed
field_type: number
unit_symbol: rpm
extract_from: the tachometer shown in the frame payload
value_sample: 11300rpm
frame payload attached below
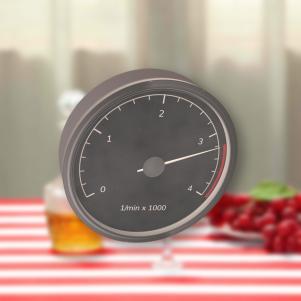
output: 3200rpm
